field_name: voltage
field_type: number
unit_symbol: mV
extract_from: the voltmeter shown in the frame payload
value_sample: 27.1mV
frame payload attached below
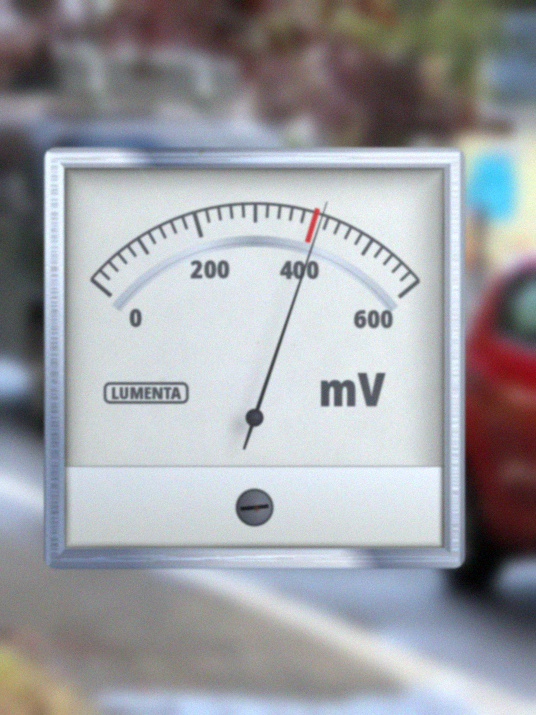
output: 410mV
